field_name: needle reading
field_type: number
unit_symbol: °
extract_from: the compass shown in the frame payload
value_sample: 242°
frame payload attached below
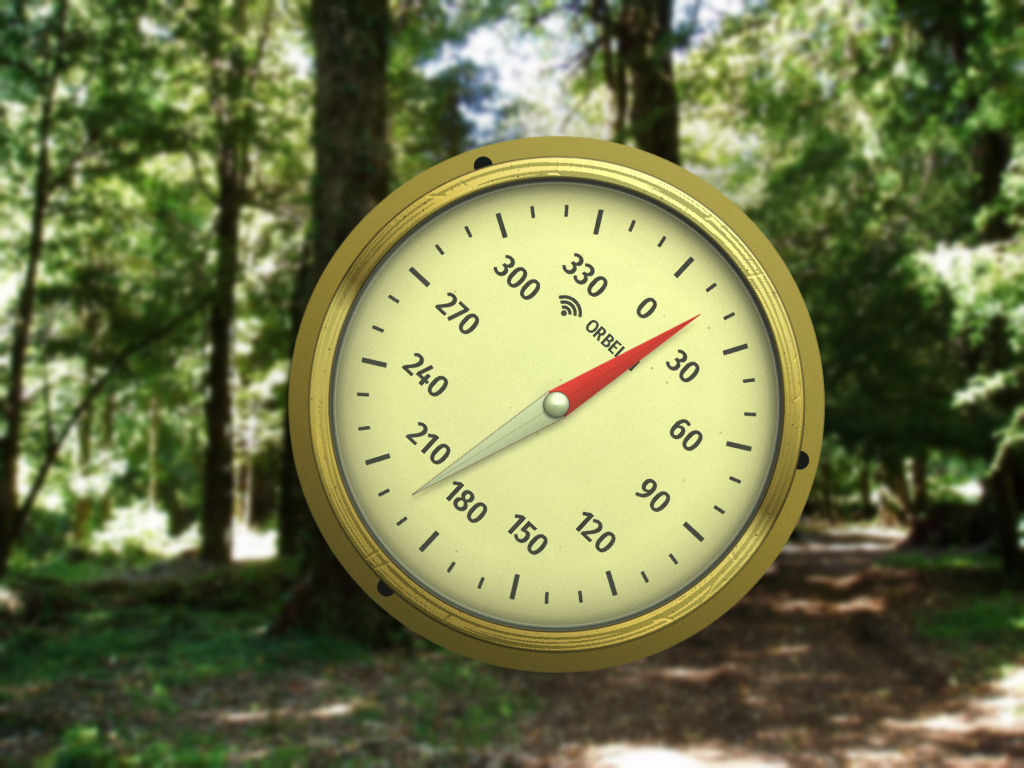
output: 15°
